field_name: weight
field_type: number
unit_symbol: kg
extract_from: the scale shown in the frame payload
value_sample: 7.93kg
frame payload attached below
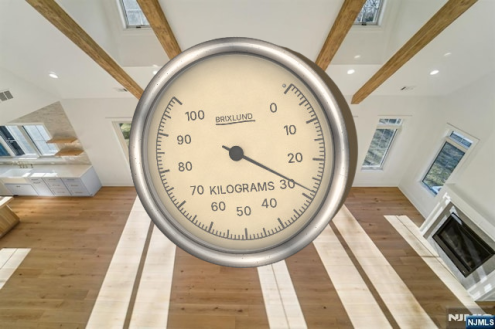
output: 28kg
